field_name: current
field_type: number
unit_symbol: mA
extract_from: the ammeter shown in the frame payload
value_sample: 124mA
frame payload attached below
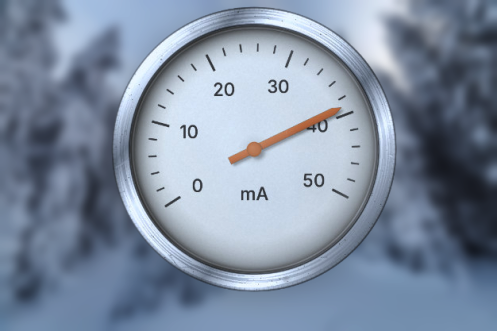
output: 39mA
